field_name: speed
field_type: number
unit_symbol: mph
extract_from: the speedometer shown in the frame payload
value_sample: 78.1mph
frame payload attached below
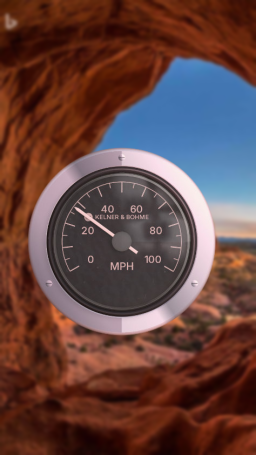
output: 27.5mph
